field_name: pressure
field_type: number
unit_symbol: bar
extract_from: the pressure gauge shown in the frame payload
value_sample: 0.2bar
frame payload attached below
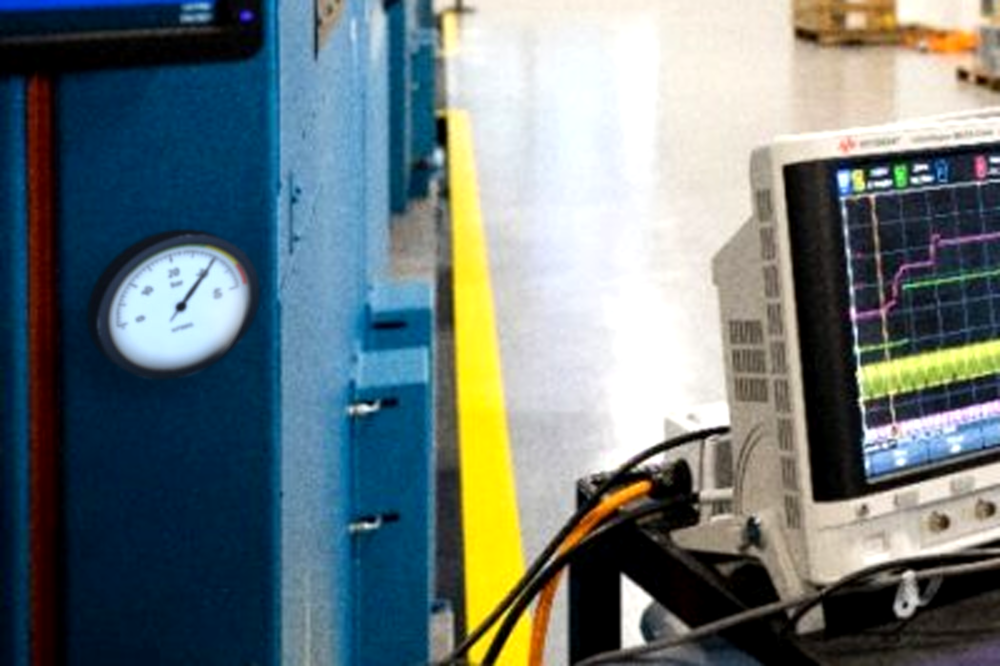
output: 30bar
